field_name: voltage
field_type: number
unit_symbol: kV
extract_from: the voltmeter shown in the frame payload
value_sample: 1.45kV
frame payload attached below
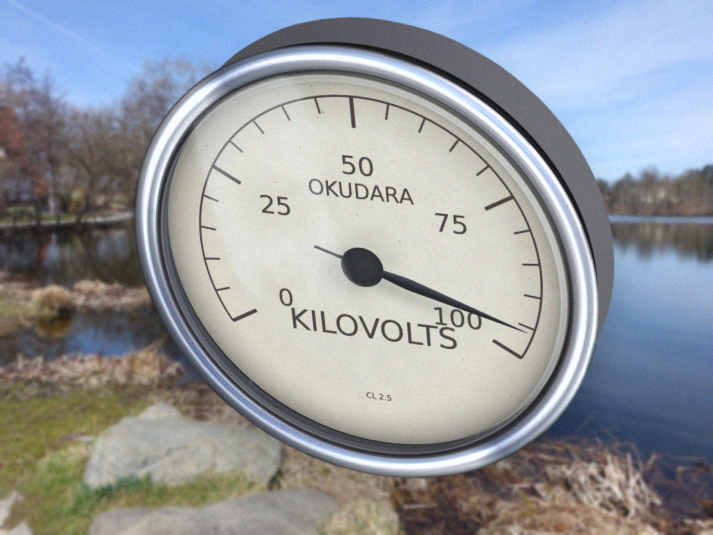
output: 95kV
